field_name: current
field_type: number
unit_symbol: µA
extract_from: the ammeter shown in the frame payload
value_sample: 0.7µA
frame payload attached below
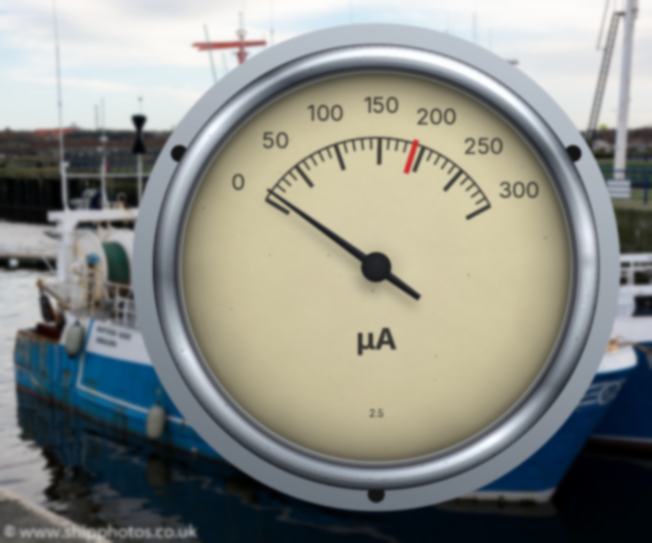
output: 10µA
